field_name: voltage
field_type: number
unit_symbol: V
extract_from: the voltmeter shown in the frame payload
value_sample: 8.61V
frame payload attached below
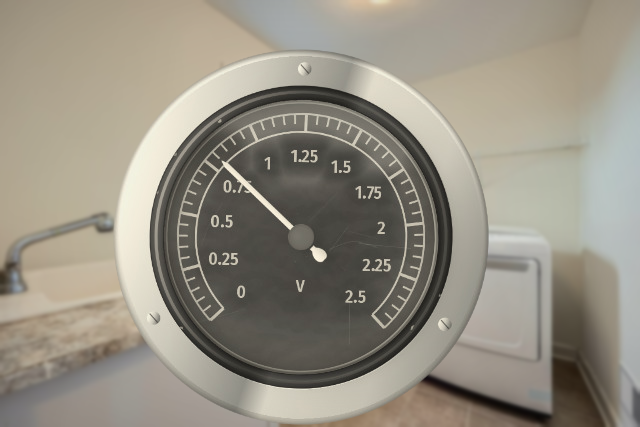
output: 0.8V
